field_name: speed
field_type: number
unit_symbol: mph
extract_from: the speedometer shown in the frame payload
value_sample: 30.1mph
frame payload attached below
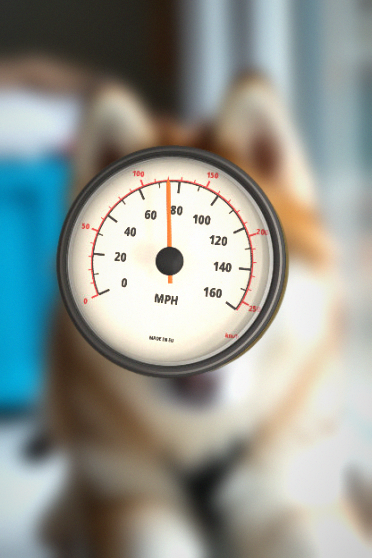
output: 75mph
